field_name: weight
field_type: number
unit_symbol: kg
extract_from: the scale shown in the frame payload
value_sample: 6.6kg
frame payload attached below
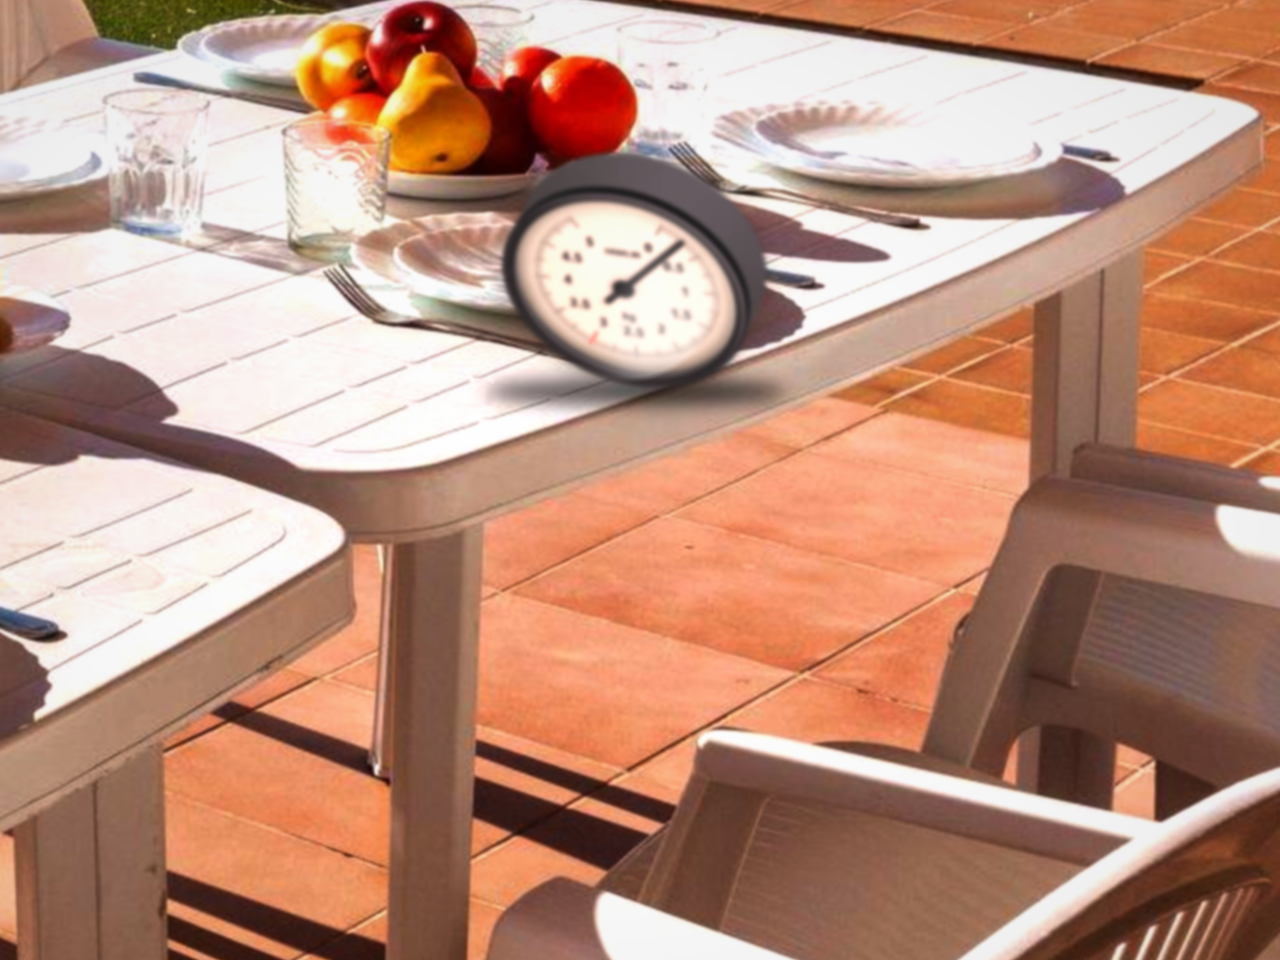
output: 0.25kg
